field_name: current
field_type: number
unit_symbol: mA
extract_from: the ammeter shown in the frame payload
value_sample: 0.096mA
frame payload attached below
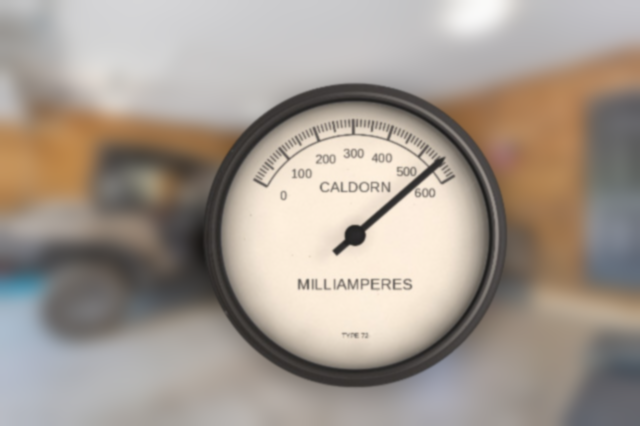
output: 550mA
